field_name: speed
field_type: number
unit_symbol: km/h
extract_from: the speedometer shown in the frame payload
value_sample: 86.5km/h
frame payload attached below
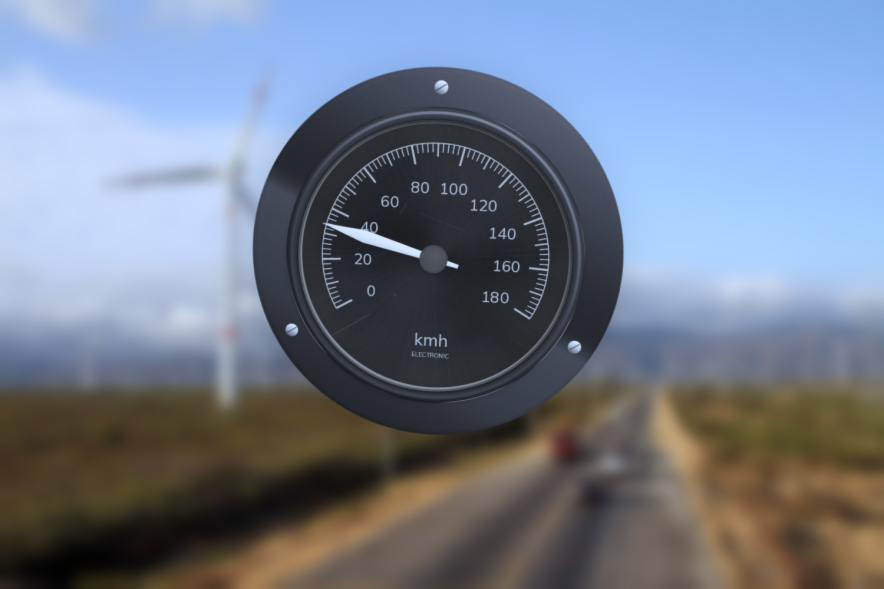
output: 34km/h
